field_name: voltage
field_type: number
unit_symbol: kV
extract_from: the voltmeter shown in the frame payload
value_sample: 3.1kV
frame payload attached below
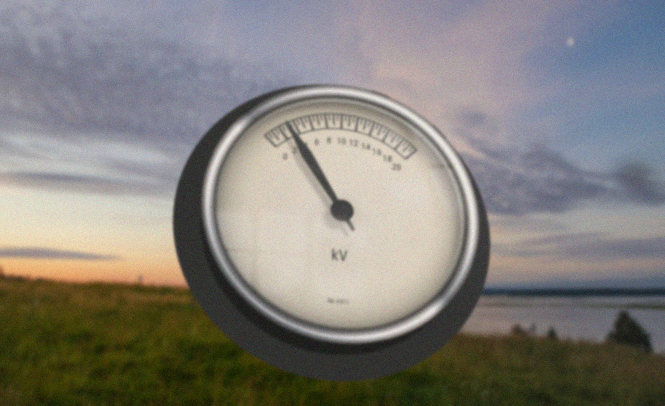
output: 3kV
